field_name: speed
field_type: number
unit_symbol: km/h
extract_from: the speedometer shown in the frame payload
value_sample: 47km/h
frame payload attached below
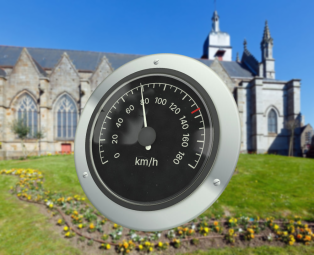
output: 80km/h
